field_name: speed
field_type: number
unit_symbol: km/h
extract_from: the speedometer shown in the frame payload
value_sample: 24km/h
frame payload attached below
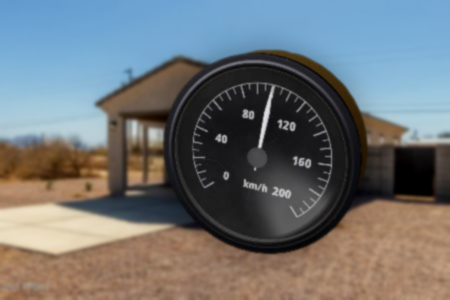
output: 100km/h
